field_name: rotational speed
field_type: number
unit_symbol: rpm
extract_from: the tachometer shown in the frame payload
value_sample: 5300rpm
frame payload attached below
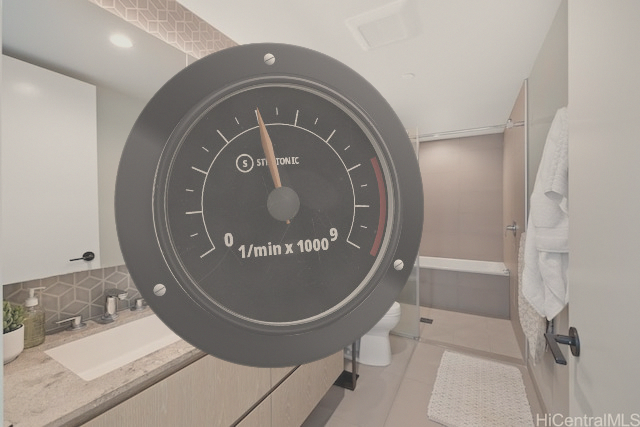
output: 4000rpm
